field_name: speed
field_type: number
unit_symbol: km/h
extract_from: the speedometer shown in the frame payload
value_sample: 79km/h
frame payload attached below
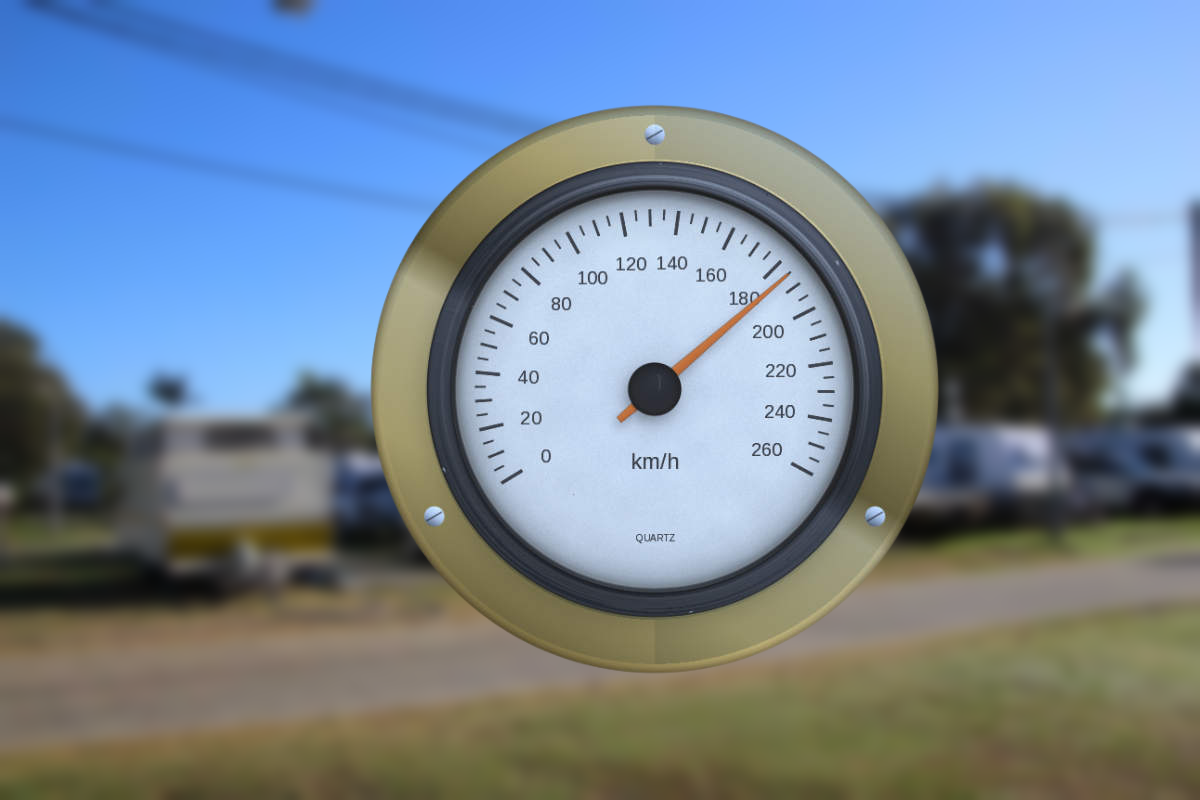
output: 185km/h
